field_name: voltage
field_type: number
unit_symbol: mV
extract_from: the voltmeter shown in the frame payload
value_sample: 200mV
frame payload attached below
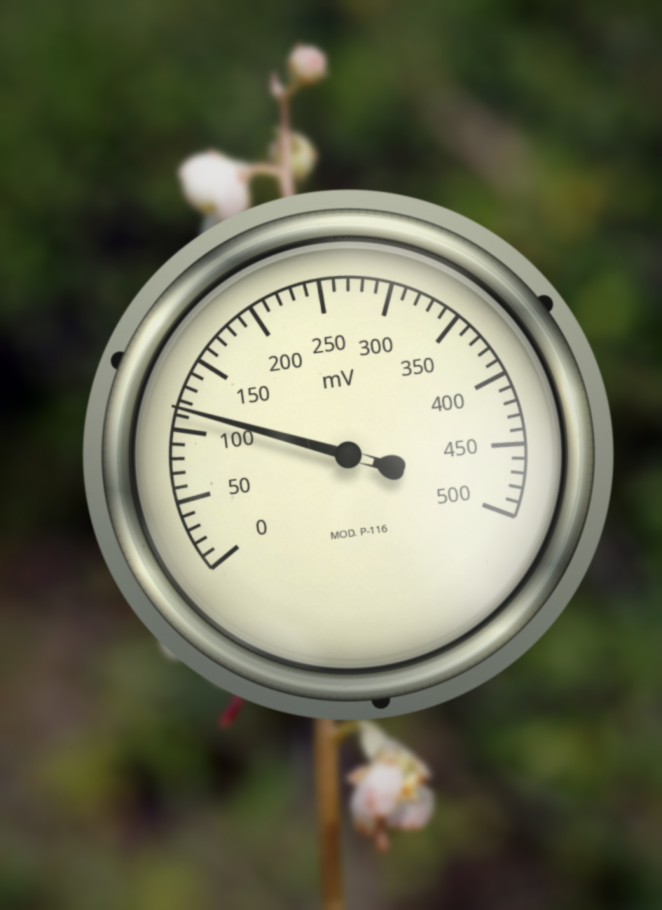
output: 115mV
